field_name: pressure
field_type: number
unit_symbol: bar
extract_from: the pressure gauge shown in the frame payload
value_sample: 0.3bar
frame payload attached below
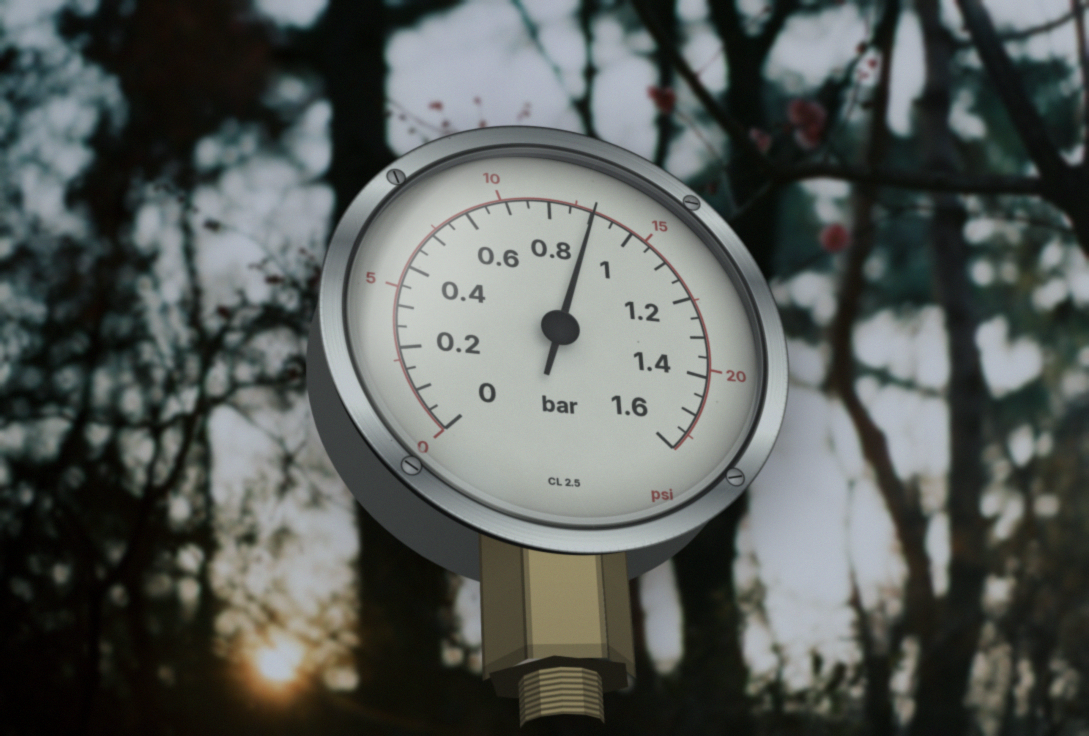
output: 0.9bar
